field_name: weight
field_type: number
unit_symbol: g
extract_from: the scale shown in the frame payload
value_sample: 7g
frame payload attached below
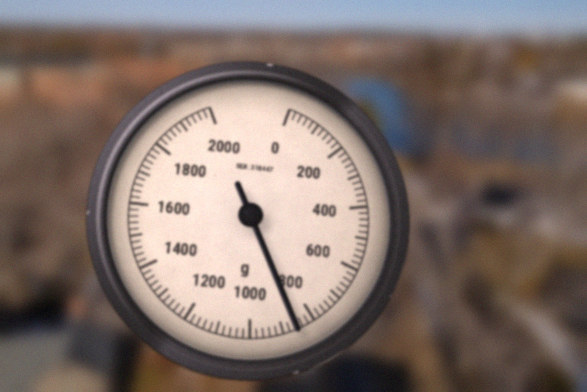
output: 860g
